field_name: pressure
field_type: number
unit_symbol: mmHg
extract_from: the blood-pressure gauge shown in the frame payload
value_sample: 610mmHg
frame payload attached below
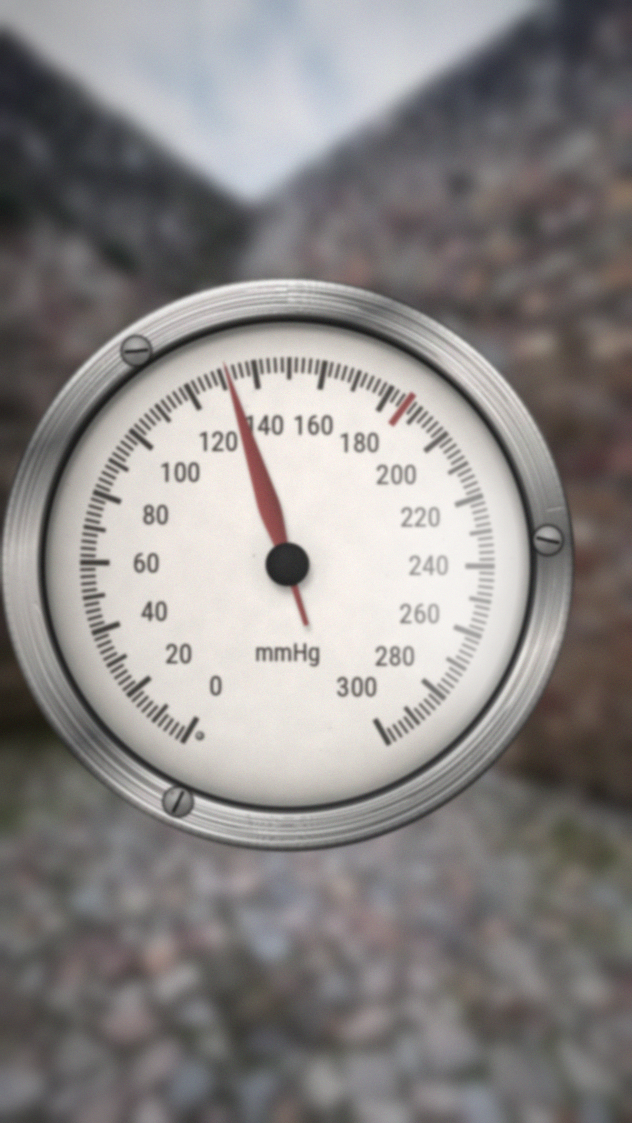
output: 132mmHg
